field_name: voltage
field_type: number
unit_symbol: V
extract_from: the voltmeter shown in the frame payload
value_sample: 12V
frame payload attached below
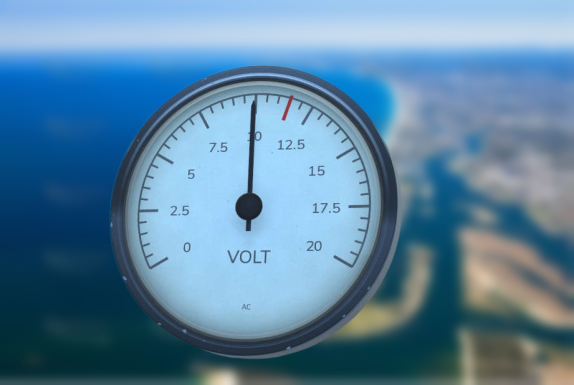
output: 10V
